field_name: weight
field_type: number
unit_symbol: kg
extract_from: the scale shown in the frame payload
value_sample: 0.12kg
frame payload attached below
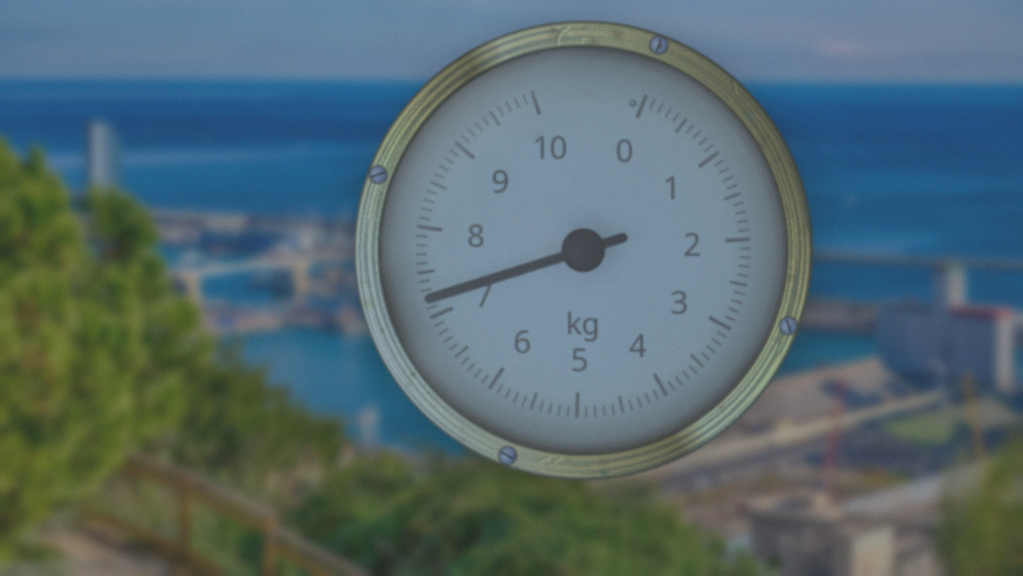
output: 7.2kg
